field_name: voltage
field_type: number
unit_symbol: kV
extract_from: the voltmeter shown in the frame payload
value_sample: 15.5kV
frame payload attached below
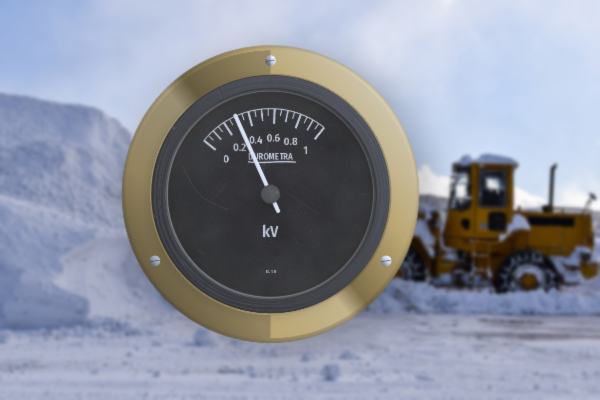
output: 0.3kV
